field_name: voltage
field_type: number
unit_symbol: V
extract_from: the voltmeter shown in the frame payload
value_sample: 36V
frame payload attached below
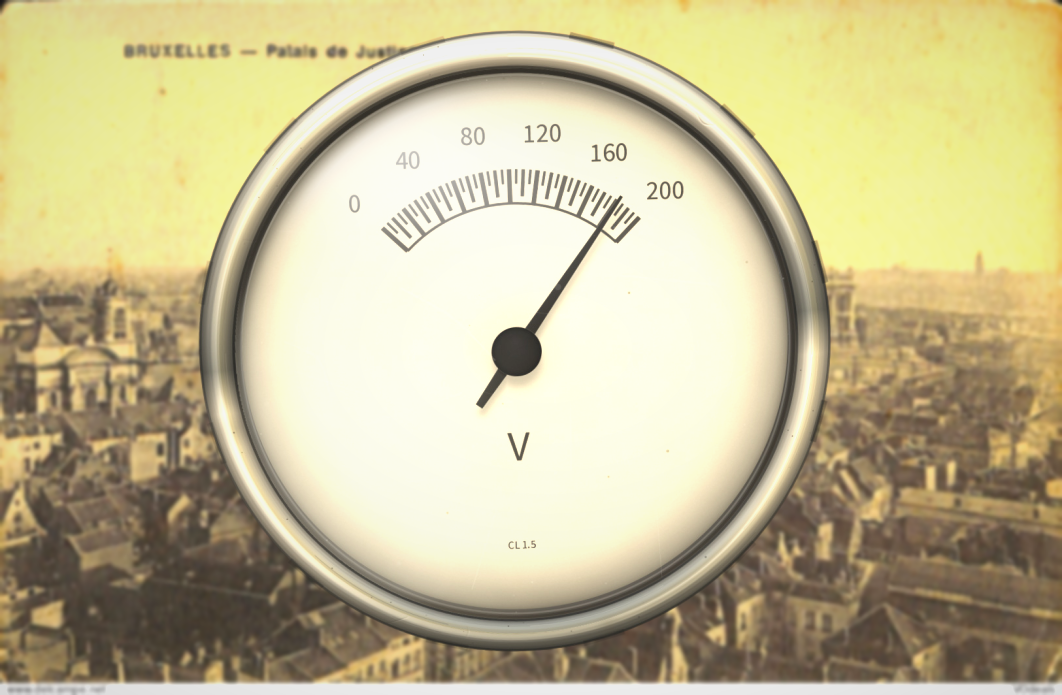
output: 180V
